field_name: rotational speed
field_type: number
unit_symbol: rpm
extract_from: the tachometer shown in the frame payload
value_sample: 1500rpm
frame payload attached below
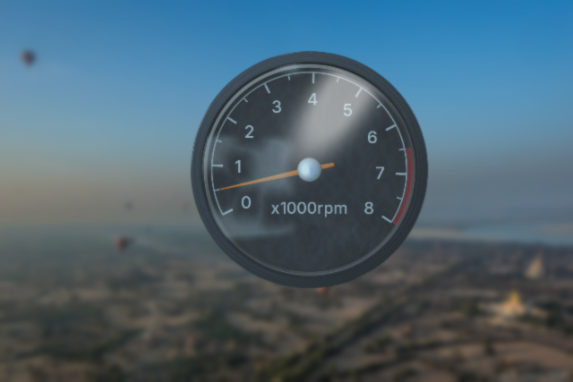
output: 500rpm
